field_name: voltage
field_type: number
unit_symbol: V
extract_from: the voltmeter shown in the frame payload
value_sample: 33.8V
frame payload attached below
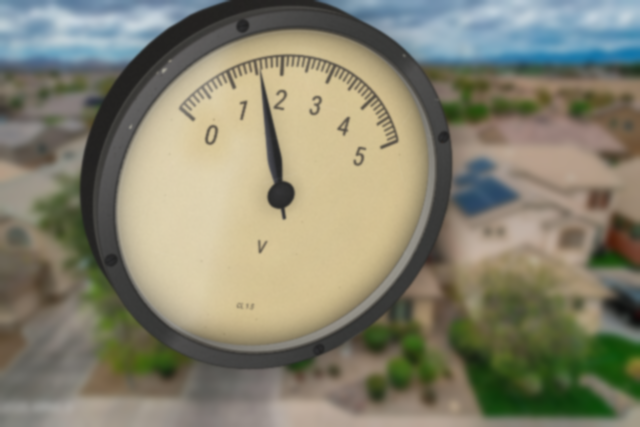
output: 1.5V
